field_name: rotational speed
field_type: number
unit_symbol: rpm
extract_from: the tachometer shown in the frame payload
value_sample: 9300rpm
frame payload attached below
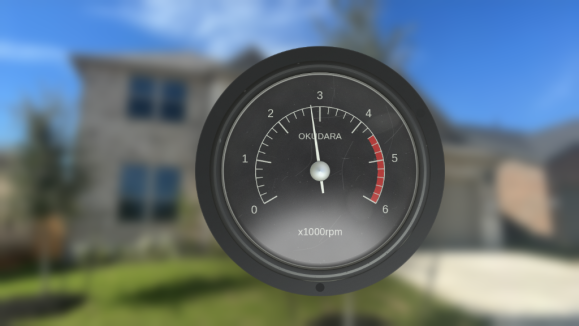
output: 2800rpm
